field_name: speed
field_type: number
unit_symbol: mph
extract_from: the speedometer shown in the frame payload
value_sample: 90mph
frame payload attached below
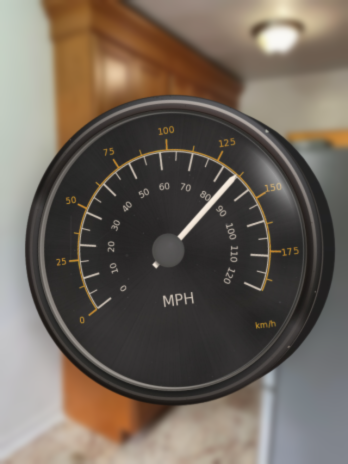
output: 85mph
